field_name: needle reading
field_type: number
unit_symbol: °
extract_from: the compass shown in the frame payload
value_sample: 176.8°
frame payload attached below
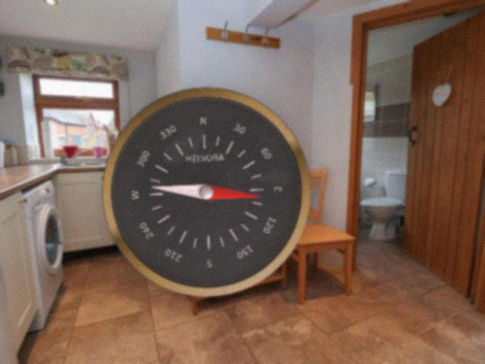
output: 97.5°
